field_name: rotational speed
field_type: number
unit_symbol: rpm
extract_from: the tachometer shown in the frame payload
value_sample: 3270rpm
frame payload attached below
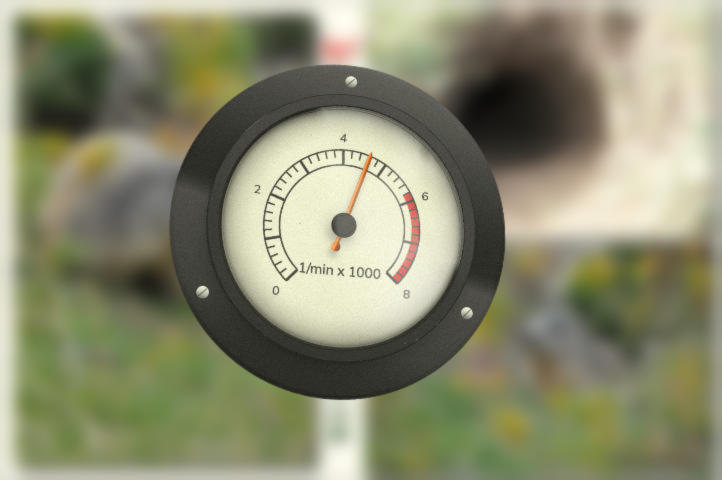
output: 4600rpm
